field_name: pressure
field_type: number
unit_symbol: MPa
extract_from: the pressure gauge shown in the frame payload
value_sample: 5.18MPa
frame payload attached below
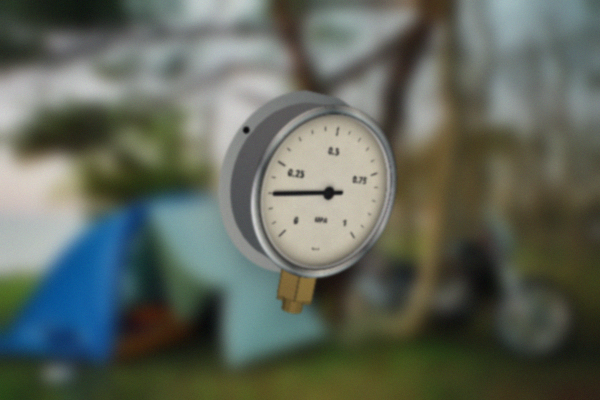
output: 0.15MPa
